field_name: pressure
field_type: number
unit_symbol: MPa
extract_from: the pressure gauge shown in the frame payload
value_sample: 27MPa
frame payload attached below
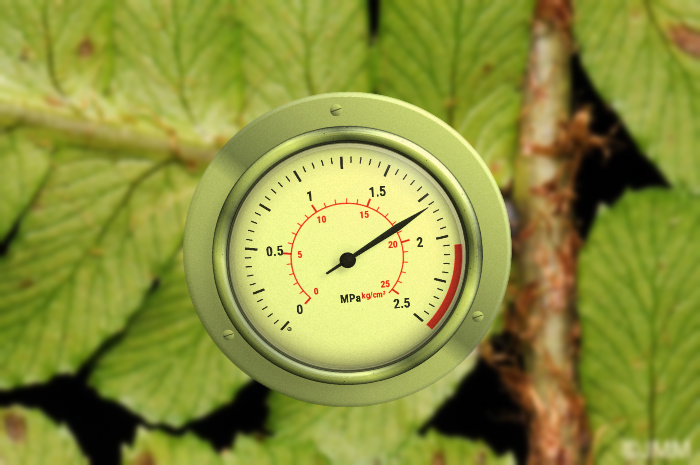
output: 1.8MPa
